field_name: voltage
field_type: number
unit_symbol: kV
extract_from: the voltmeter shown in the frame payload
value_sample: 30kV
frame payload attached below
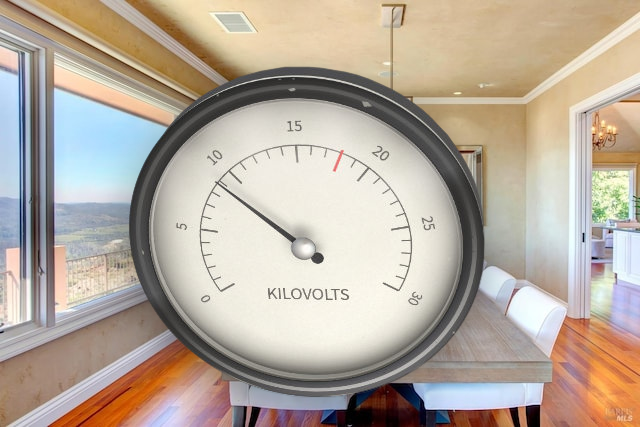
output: 9kV
